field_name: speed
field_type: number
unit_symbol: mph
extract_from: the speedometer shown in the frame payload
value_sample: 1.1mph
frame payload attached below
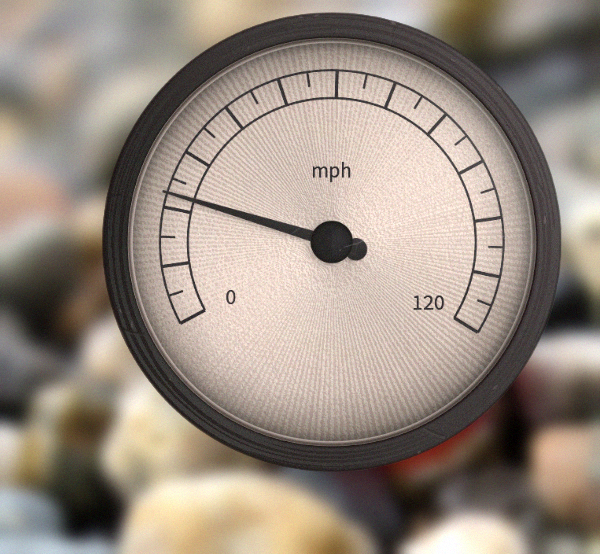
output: 22.5mph
